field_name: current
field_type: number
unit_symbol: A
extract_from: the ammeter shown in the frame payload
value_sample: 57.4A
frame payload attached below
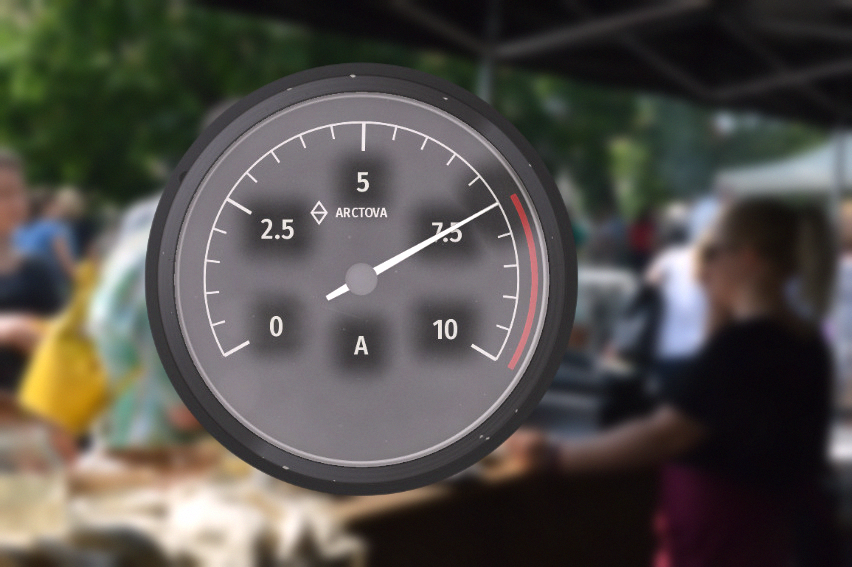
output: 7.5A
